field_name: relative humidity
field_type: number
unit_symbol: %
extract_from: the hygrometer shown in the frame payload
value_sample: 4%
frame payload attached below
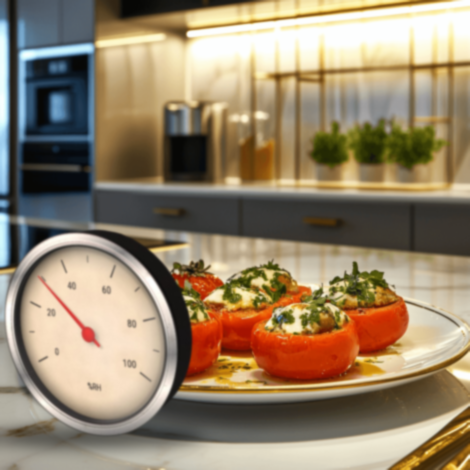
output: 30%
